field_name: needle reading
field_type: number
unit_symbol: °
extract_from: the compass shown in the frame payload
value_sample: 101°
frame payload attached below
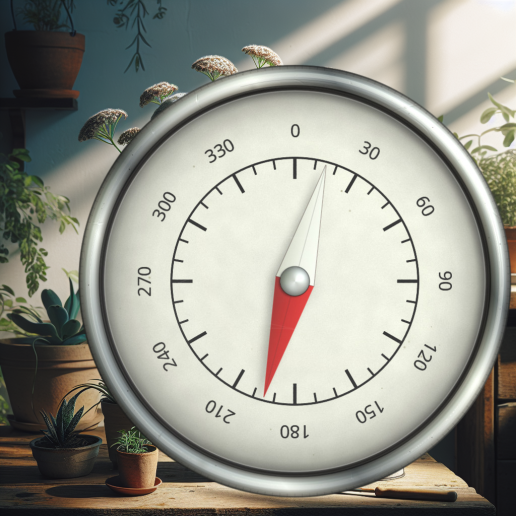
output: 195°
